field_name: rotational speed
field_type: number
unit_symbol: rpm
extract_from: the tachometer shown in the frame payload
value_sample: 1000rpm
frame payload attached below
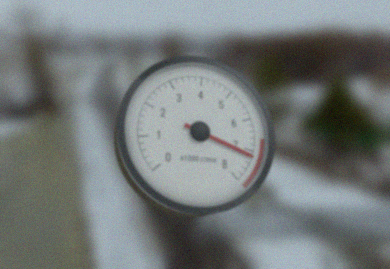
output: 7200rpm
